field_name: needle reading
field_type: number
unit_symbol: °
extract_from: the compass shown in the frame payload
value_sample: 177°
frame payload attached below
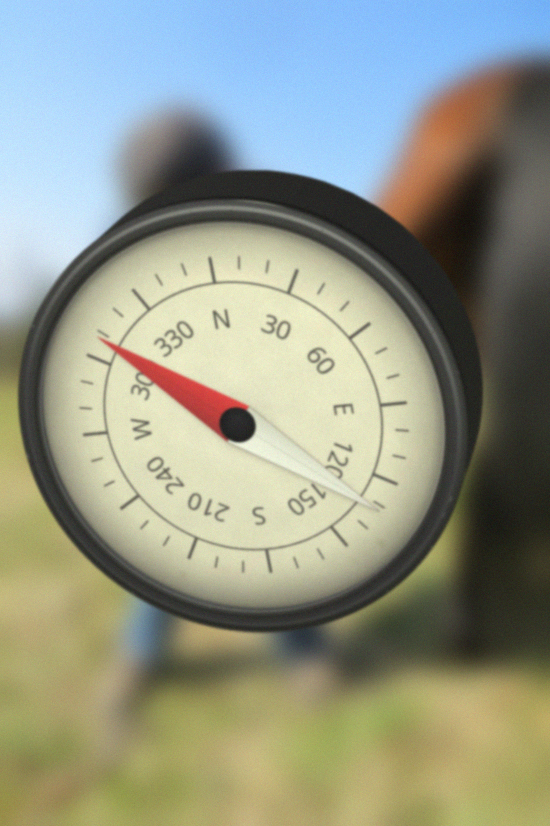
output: 310°
